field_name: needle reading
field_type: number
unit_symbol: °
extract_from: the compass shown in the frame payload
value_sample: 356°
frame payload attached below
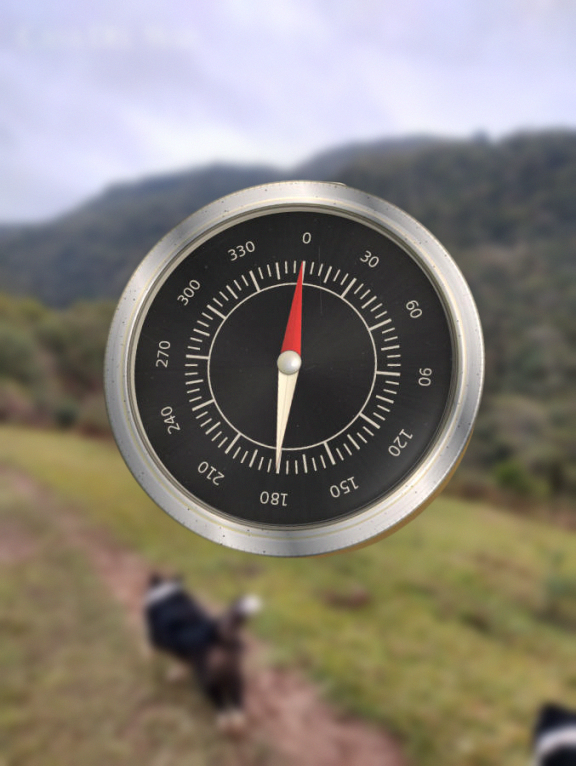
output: 0°
